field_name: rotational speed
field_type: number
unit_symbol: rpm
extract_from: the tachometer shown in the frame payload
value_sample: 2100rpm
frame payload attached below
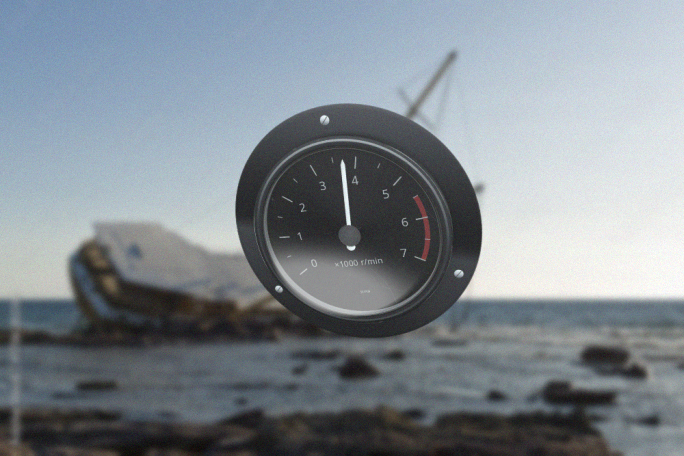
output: 3750rpm
